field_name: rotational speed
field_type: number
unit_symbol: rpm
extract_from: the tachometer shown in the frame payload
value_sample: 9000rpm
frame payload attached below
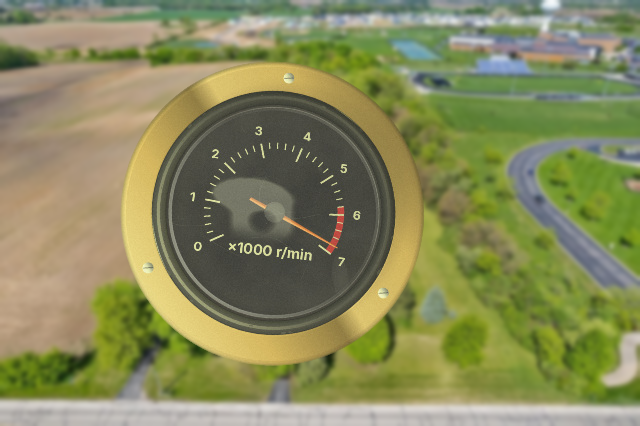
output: 6800rpm
